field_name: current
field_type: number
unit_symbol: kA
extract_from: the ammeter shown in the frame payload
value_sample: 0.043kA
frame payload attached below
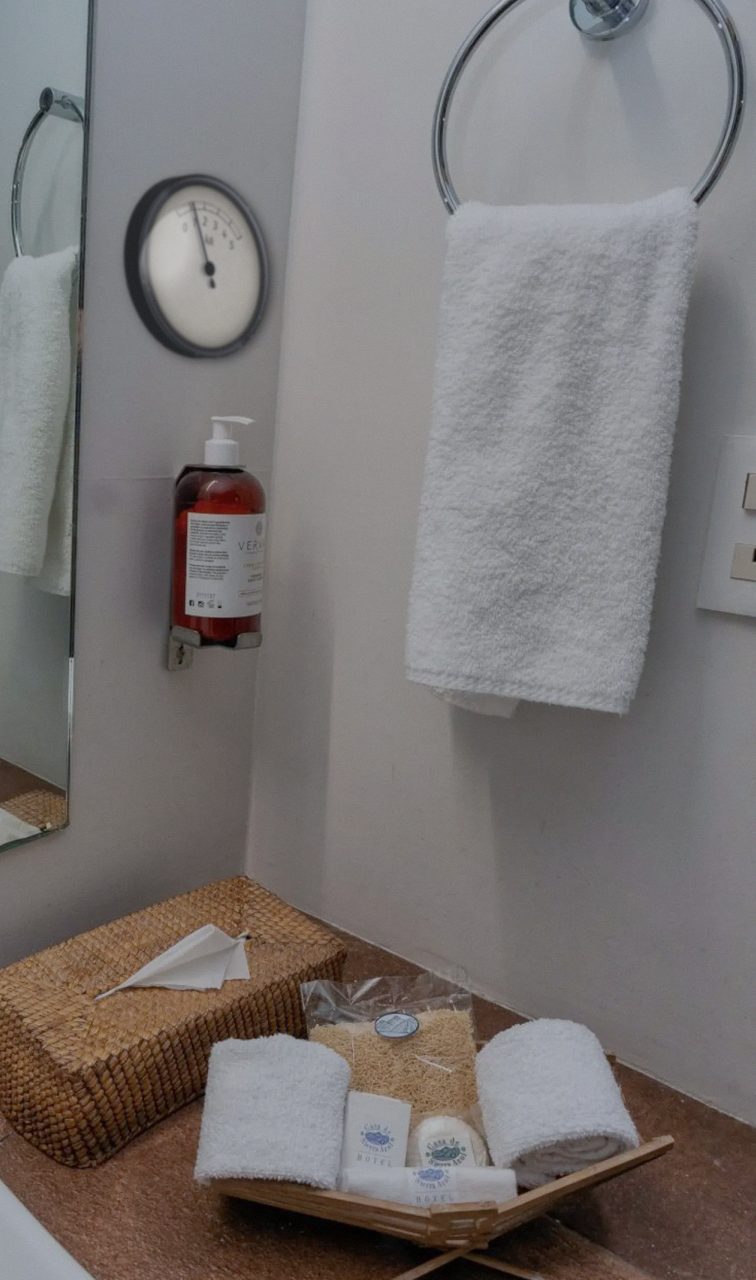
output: 1kA
